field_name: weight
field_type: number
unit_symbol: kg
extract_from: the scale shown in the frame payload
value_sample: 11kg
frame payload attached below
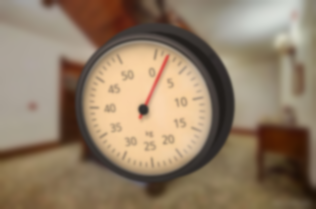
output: 2kg
